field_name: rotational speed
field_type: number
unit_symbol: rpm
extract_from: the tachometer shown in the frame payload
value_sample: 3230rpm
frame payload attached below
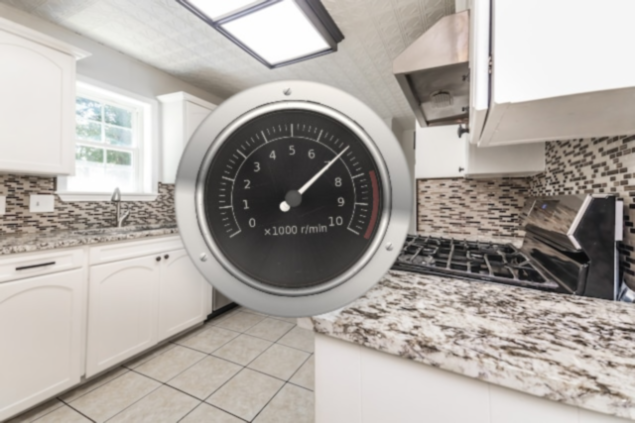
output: 7000rpm
